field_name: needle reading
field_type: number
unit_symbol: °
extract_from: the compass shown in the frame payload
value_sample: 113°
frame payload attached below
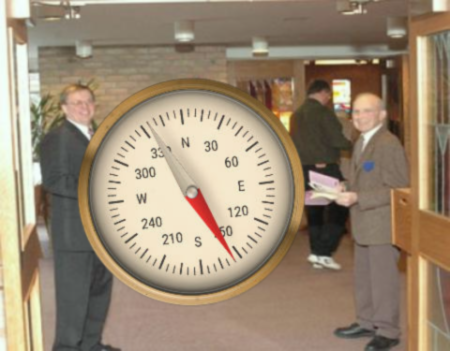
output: 155°
